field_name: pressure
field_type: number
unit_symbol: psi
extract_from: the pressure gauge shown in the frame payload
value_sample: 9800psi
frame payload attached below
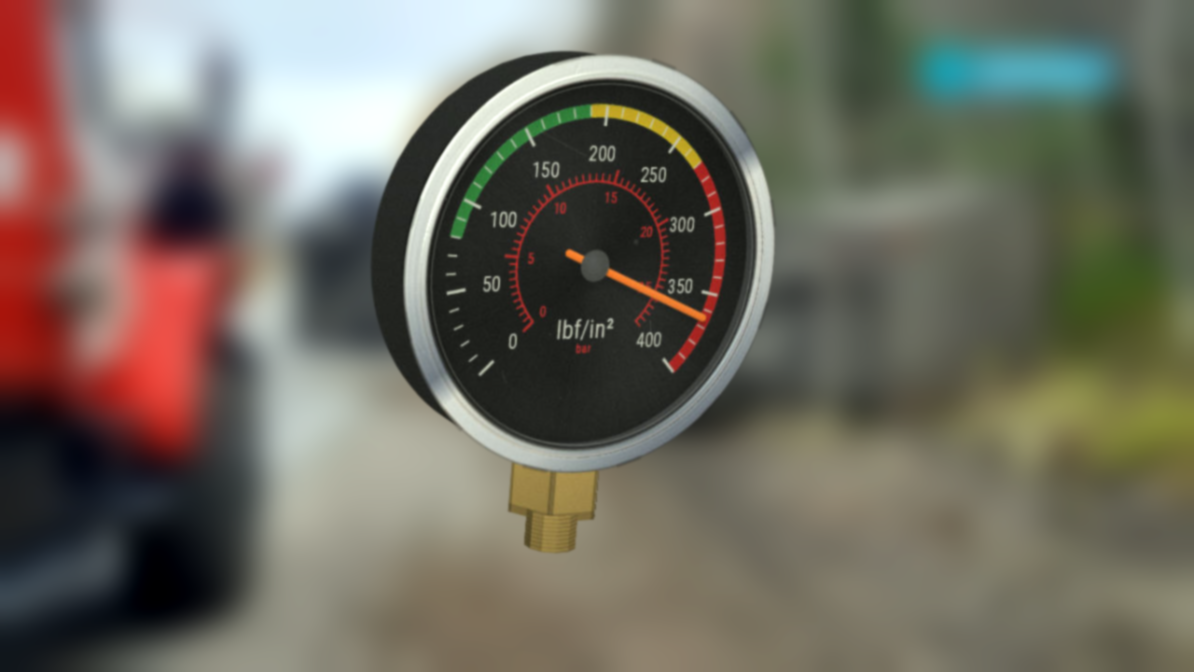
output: 365psi
